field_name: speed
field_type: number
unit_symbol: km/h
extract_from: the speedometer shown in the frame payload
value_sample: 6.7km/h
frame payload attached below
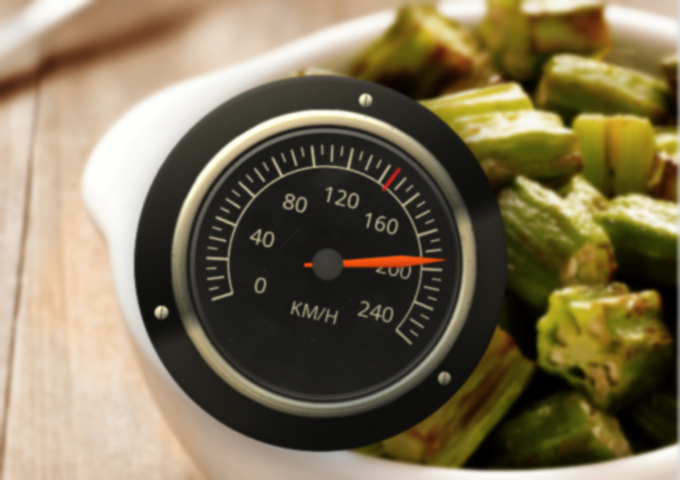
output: 195km/h
